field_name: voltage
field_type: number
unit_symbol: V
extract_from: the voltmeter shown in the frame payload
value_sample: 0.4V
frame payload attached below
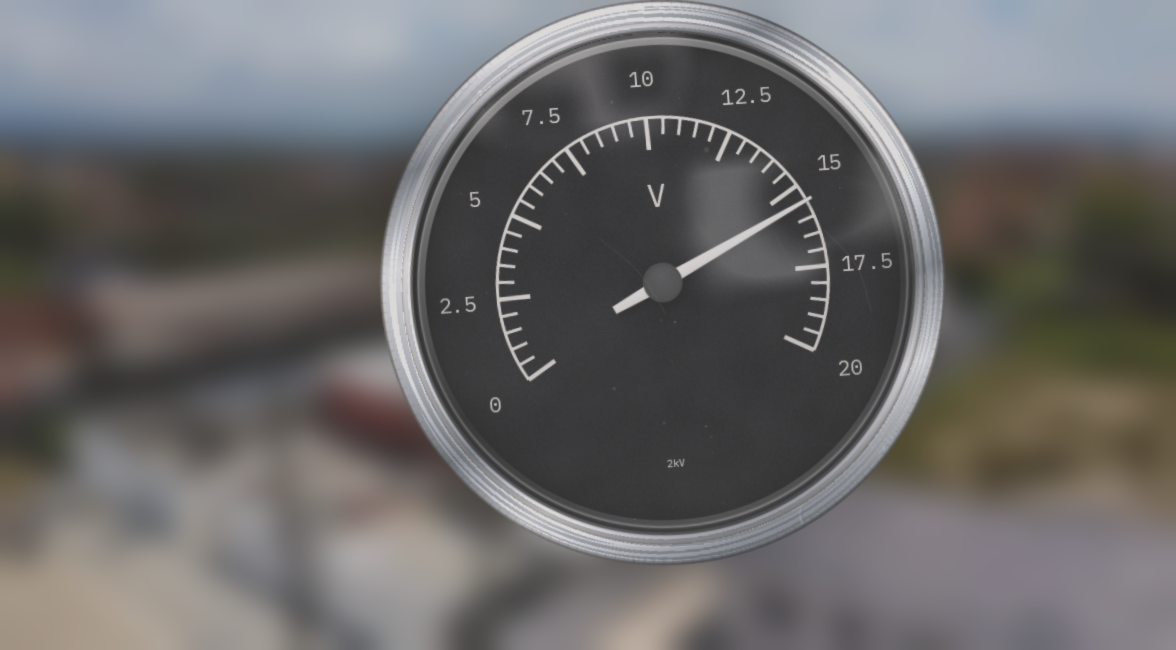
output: 15.5V
